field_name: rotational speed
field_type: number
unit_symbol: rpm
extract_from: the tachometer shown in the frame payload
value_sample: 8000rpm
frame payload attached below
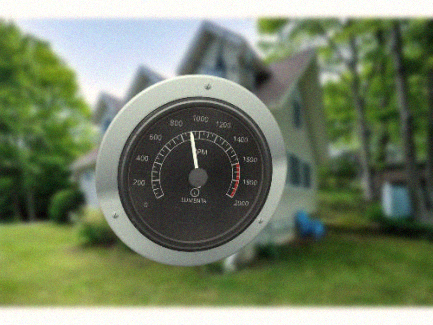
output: 900rpm
